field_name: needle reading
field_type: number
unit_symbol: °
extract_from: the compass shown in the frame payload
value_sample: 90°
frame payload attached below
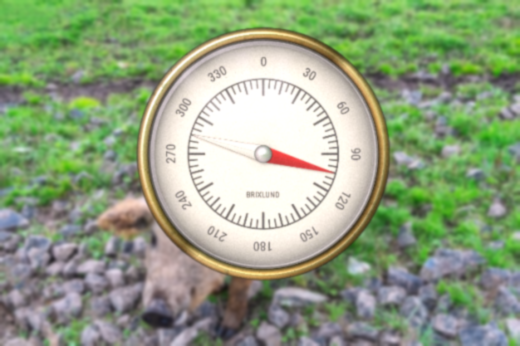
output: 105°
